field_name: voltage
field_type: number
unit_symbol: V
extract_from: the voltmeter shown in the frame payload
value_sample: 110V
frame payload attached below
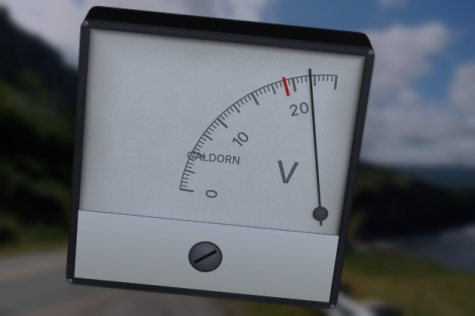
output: 22V
